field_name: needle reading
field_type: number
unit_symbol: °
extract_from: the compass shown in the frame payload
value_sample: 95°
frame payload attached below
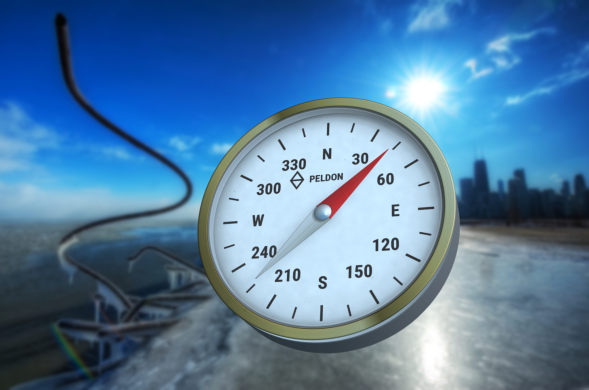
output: 45°
